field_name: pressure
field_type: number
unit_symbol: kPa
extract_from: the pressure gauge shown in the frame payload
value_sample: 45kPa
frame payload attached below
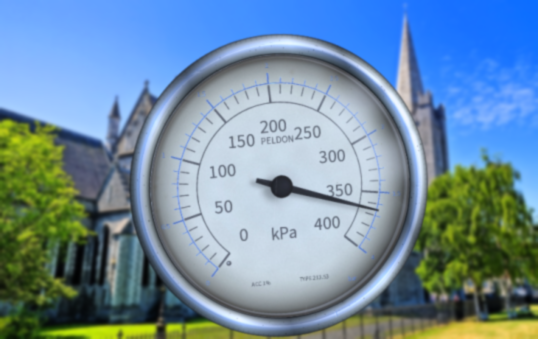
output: 365kPa
